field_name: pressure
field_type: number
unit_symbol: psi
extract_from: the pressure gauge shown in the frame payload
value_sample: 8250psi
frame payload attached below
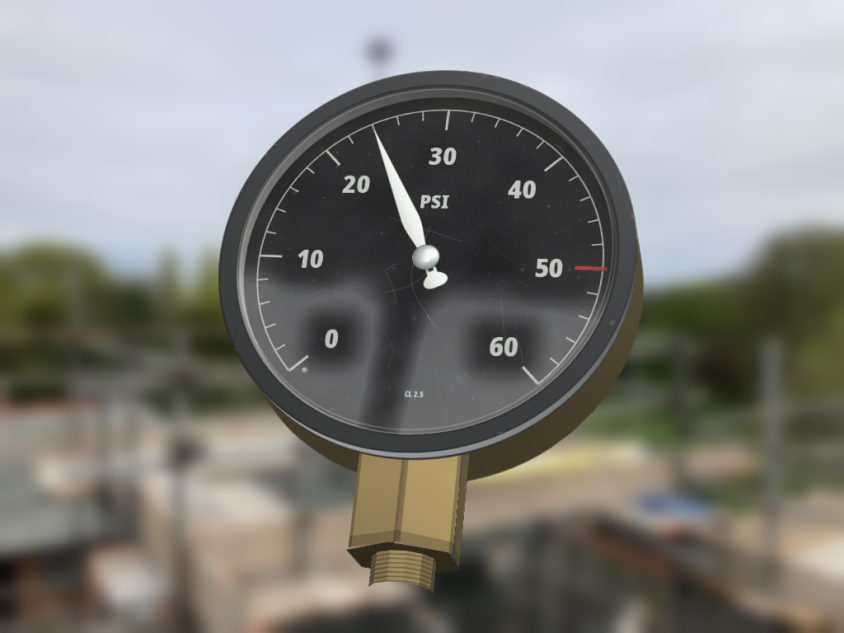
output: 24psi
